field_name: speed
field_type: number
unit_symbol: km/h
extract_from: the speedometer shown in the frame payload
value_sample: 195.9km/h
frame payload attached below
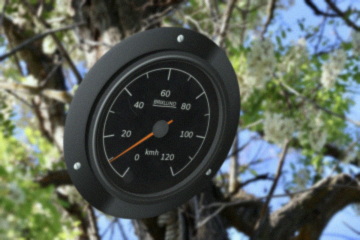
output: 10km/h
